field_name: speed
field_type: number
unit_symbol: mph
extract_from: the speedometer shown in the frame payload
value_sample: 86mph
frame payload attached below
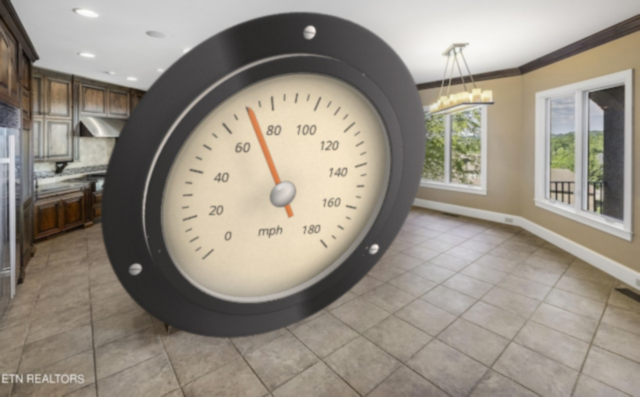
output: 70mph
